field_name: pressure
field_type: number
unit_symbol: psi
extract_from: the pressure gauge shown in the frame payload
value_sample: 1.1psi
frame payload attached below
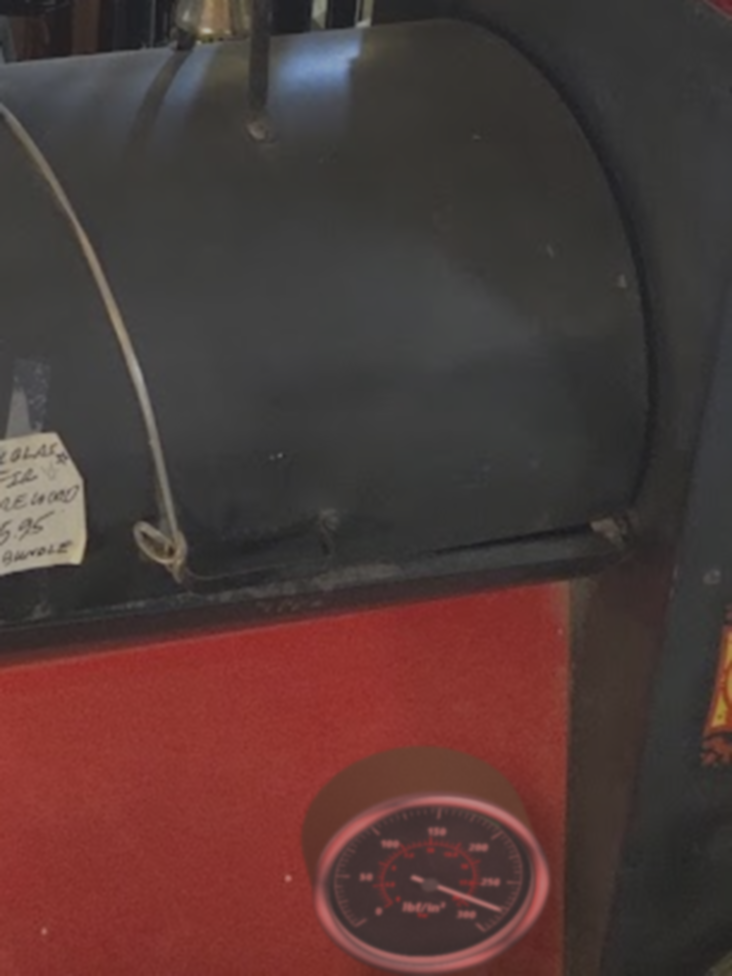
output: 275psi
